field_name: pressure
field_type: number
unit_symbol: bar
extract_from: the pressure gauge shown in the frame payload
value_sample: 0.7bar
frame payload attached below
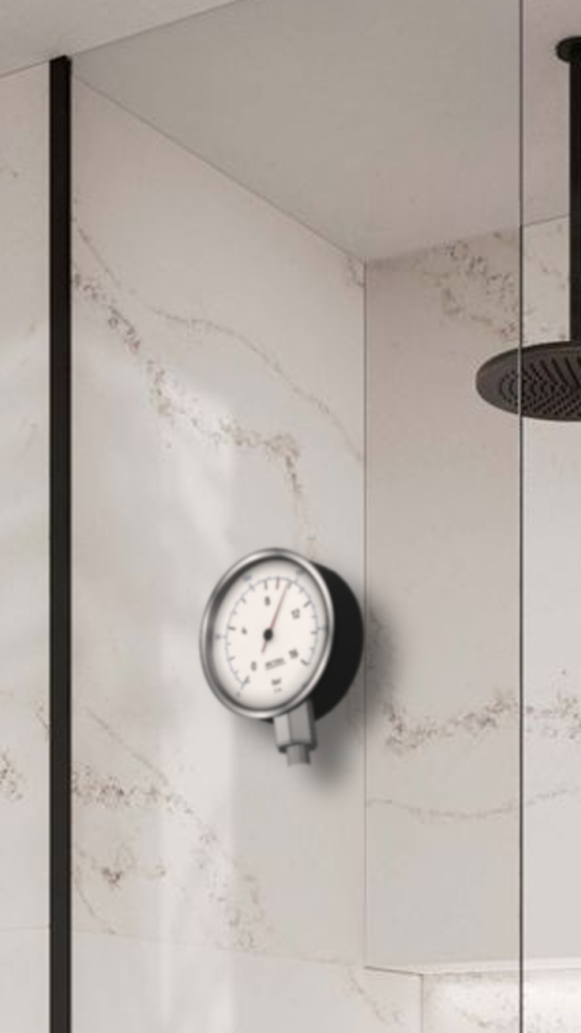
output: 10bar
